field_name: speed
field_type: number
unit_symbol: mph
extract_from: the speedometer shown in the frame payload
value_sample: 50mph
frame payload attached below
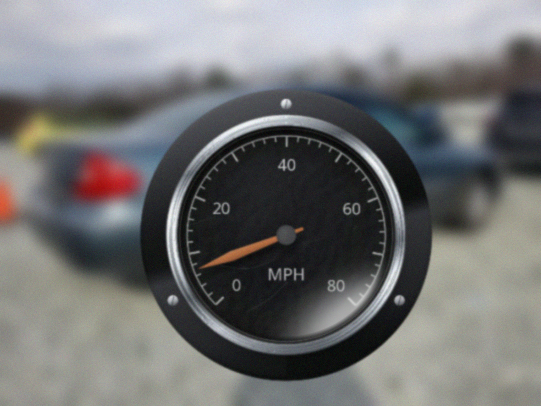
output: 7mph
